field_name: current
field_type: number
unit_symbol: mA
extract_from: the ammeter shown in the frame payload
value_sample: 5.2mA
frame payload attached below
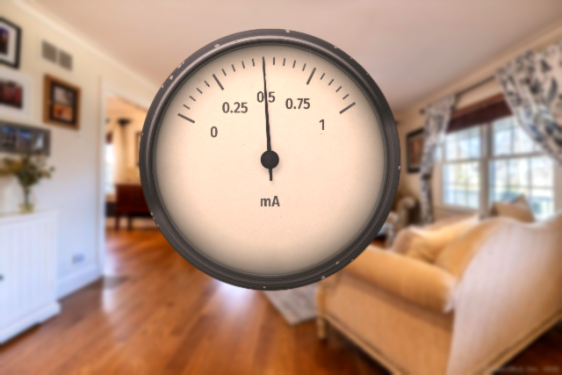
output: 0.5mA
